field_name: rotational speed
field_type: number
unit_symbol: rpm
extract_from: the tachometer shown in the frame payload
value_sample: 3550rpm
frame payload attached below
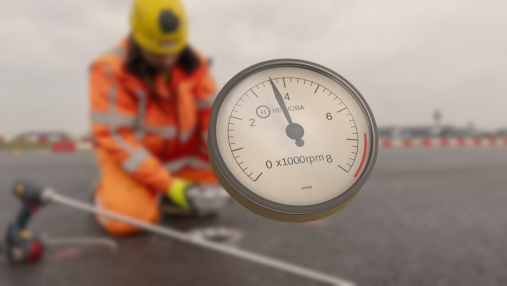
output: 3600rpm
